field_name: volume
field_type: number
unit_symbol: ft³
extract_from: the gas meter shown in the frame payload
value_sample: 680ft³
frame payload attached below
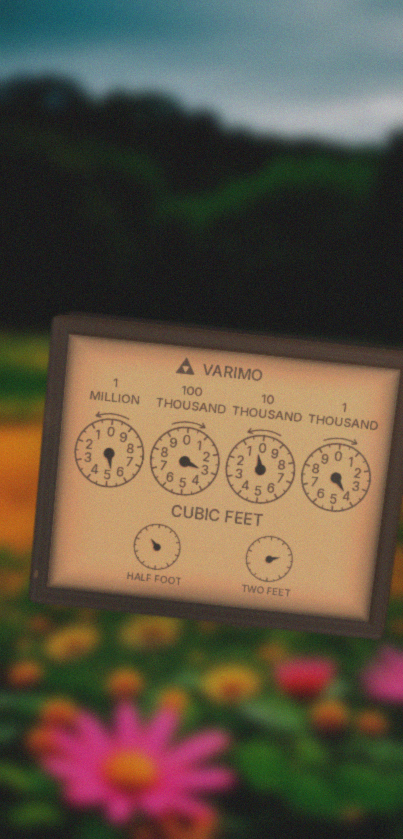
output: 530400ft³
